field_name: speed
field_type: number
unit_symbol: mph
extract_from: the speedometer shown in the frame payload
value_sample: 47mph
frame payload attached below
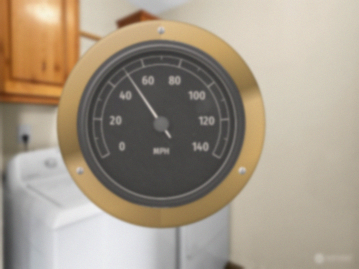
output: 50mph
